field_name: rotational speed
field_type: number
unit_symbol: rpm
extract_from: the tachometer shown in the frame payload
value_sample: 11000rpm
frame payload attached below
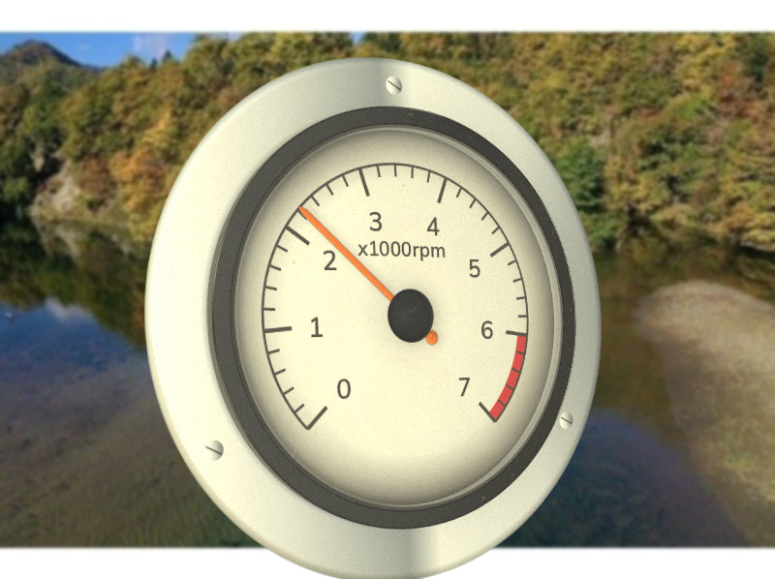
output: 2200rpm
